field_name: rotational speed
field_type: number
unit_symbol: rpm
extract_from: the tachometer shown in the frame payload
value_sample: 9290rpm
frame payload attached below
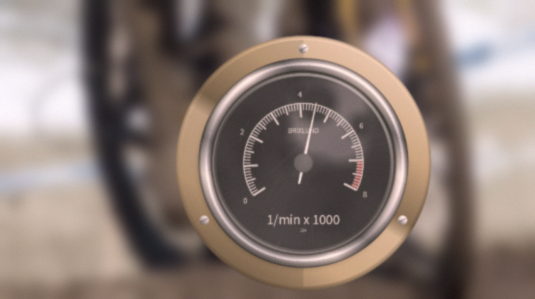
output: 4500rpm
